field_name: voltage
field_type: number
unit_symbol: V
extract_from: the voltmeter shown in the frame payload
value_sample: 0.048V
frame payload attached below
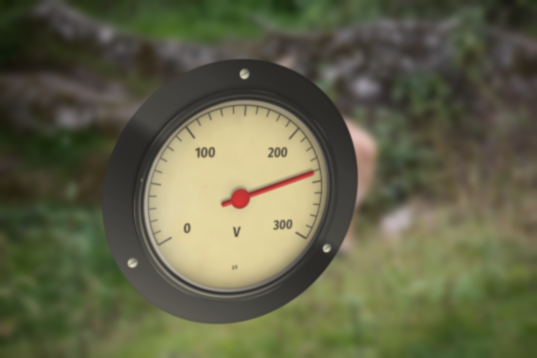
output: 240V
